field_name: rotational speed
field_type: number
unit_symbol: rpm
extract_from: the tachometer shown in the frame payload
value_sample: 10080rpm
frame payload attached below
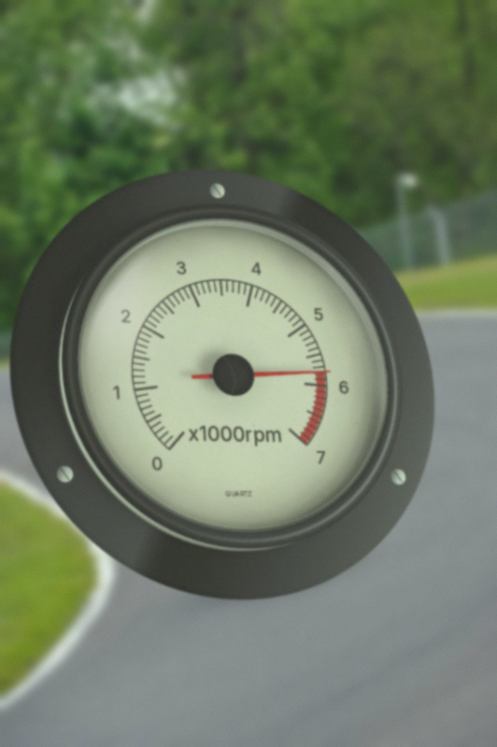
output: 5800rpm
